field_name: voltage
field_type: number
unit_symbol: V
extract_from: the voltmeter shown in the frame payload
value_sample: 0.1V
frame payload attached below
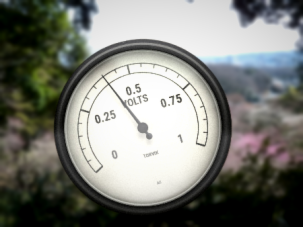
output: 0.4V
